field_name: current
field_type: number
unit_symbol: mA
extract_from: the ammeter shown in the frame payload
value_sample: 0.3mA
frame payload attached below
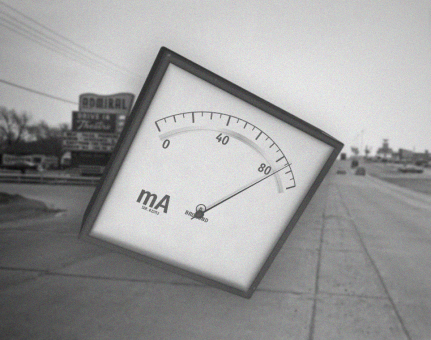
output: 85mA
